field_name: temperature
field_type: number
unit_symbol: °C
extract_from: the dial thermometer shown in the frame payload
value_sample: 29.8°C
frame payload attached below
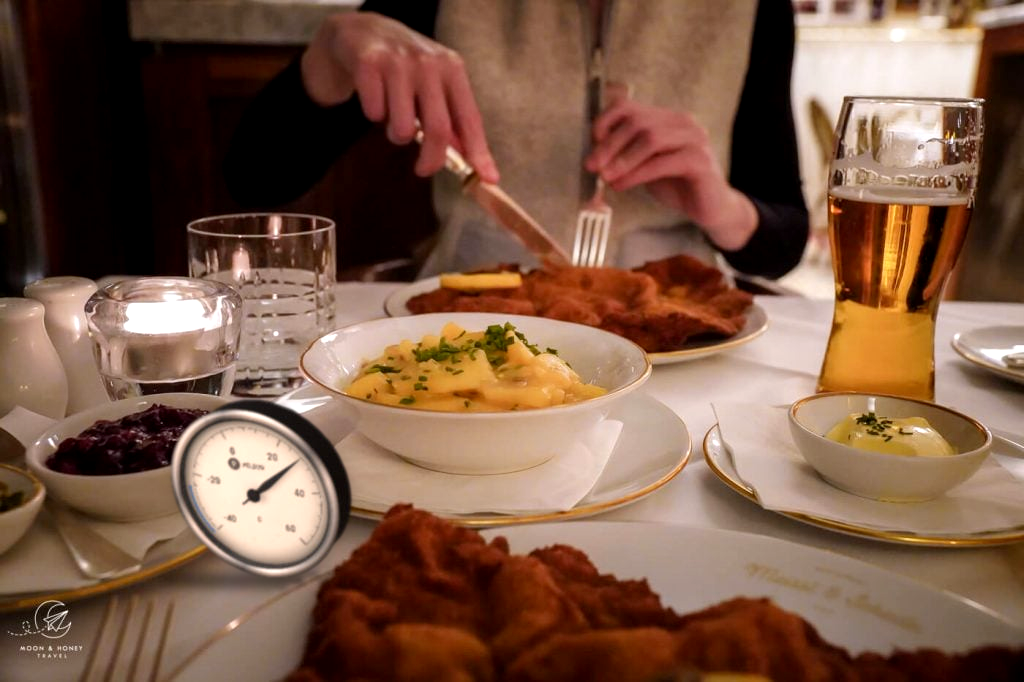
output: 28°C
